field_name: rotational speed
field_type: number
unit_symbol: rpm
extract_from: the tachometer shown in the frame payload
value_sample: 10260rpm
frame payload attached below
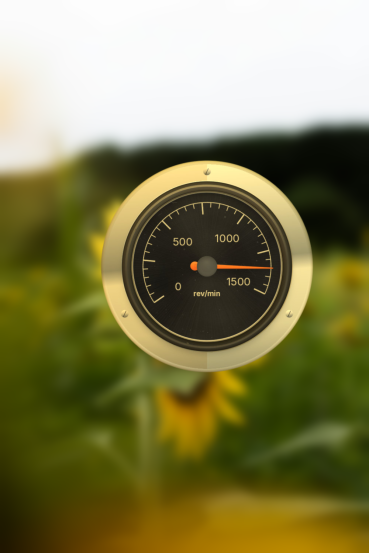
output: 1350rpm
